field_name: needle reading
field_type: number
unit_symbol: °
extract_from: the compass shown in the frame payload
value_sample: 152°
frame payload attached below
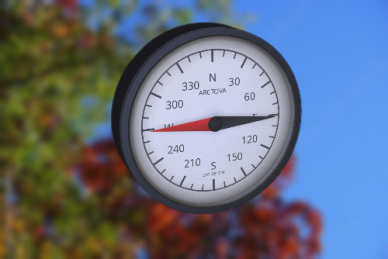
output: 270°
